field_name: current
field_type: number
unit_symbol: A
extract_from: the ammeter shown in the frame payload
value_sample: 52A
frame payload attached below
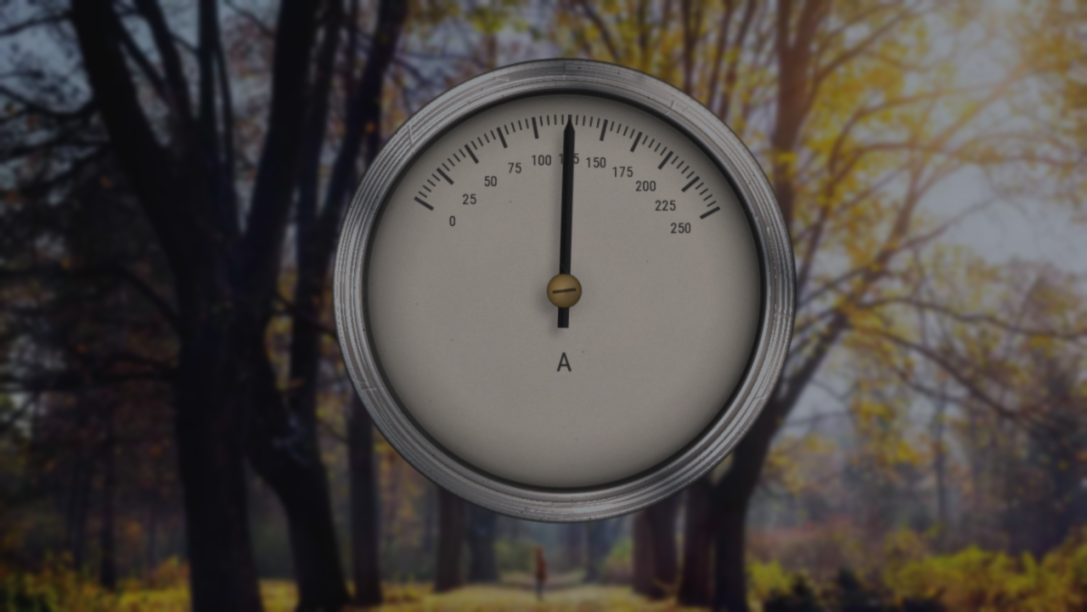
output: 125A
